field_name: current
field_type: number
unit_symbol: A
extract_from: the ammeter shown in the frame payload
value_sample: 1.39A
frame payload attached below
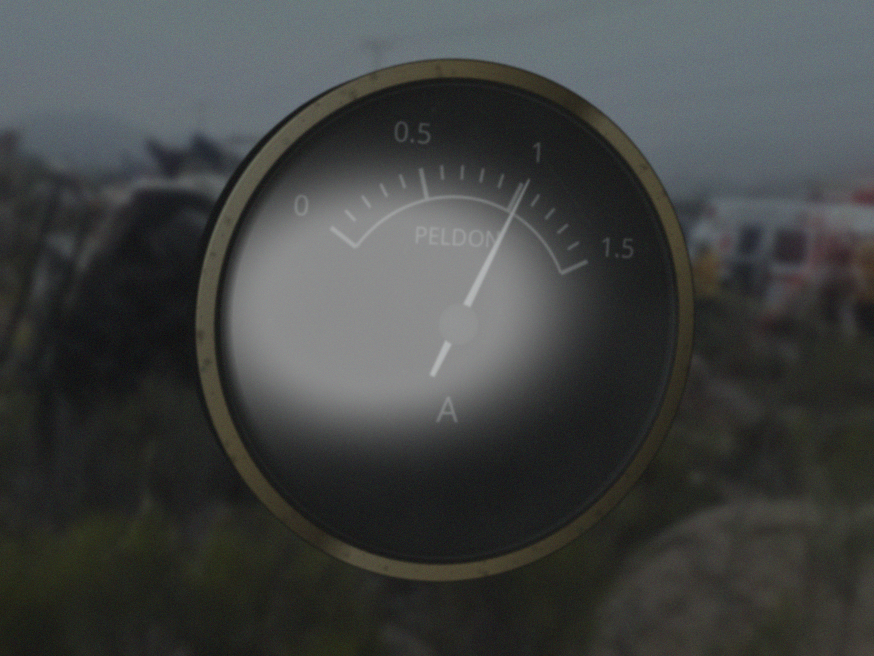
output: 1A
